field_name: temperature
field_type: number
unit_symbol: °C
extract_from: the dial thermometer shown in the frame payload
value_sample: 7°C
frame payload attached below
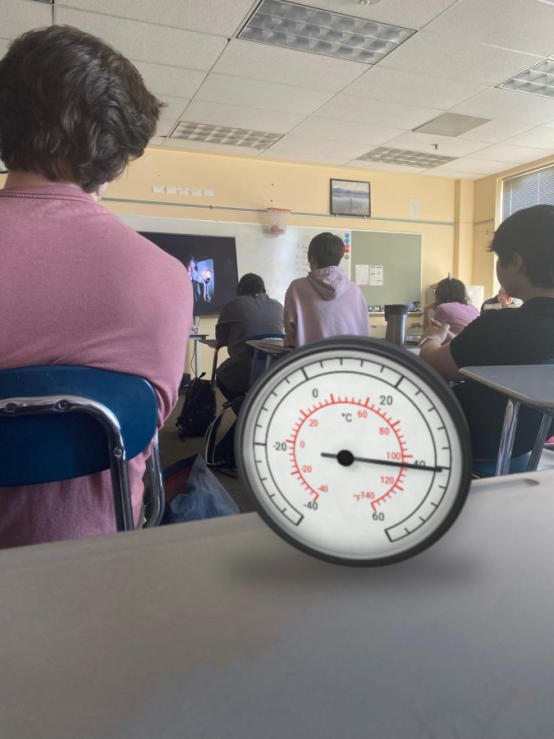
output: 40°C
